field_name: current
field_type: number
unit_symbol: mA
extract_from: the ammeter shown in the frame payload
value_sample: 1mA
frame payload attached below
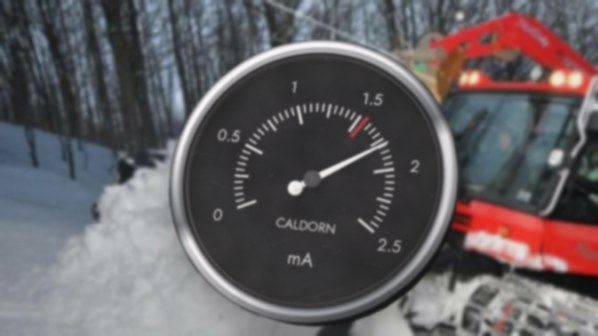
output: 1.8mA
